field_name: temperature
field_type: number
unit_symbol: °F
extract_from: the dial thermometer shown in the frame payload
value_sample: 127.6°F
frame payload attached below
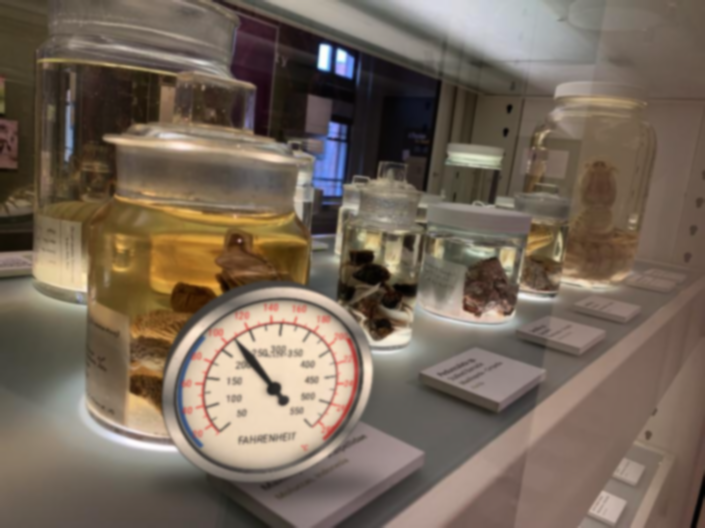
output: 225°F
